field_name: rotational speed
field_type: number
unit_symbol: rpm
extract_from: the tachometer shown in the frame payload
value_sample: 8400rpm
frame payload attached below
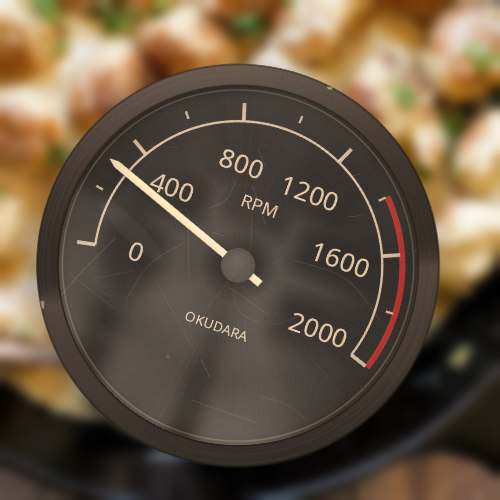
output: 300rpm
